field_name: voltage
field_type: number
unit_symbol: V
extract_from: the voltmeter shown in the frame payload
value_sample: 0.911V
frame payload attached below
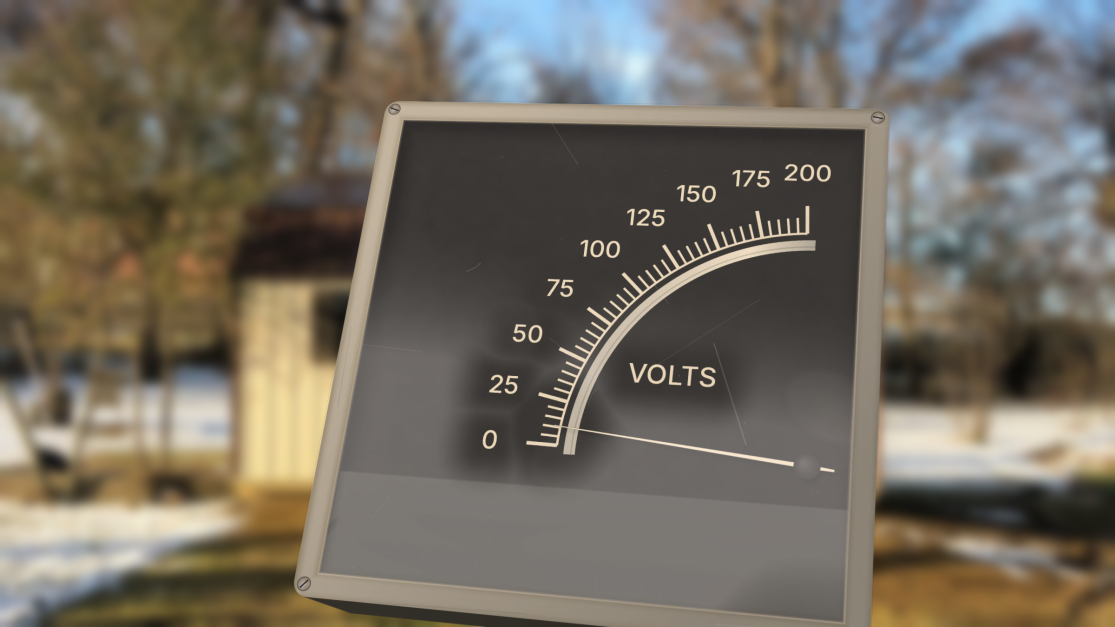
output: 10V
